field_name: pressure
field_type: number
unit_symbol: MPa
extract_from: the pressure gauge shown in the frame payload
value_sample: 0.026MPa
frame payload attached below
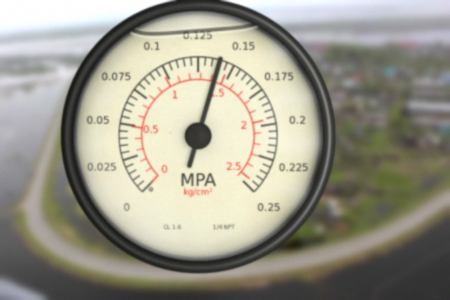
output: 0.14MPa
